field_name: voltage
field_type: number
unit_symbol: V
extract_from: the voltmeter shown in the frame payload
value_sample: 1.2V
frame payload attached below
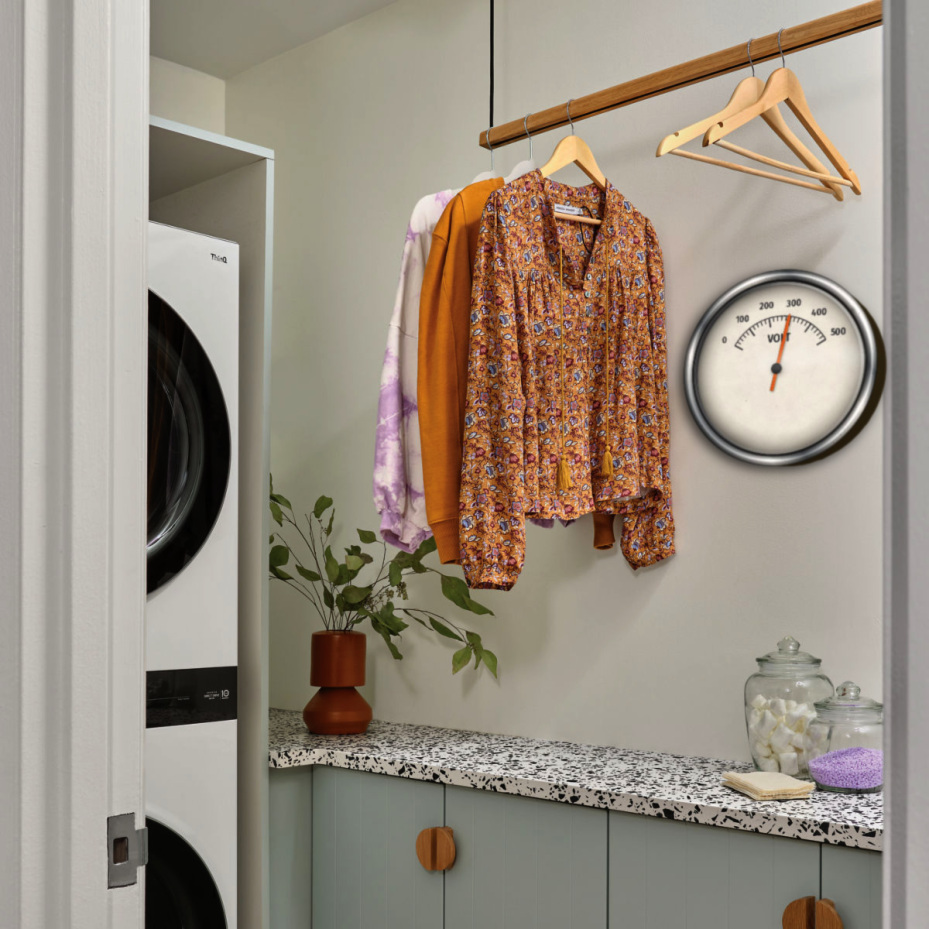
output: 300V
